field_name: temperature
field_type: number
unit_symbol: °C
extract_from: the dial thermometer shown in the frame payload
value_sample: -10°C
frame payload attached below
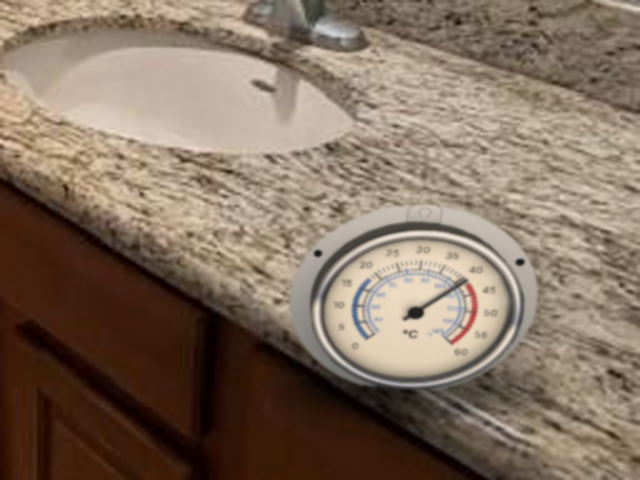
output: 40°C
